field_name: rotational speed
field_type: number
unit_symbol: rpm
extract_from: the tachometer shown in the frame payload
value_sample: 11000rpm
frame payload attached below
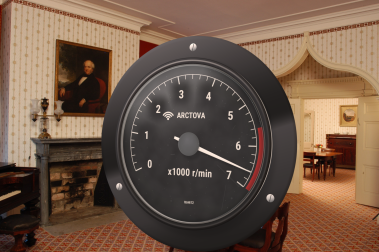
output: 6600rpm
